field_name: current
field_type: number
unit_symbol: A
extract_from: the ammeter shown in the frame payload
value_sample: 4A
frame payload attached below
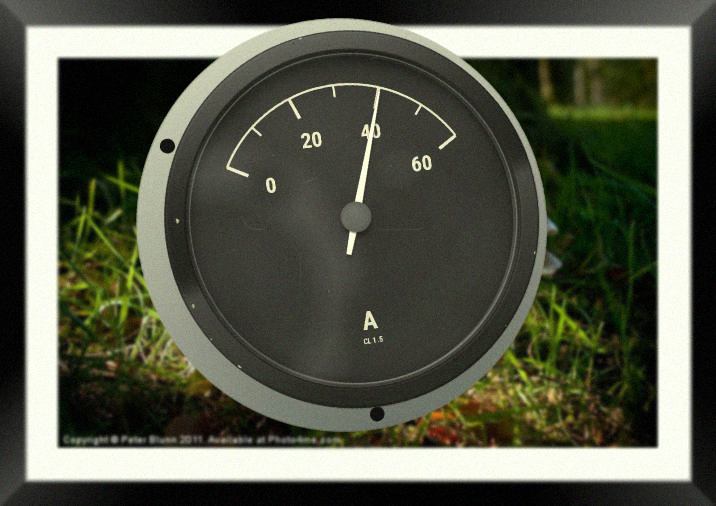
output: 40A
